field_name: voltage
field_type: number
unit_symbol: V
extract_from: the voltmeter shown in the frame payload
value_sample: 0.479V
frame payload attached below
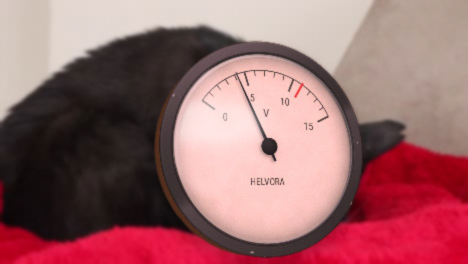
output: 4V
